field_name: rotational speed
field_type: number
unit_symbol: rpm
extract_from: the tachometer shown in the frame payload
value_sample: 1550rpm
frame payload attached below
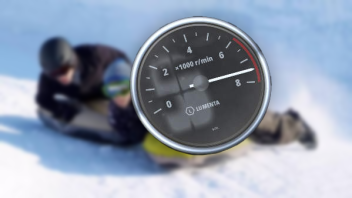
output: 7500rpm
